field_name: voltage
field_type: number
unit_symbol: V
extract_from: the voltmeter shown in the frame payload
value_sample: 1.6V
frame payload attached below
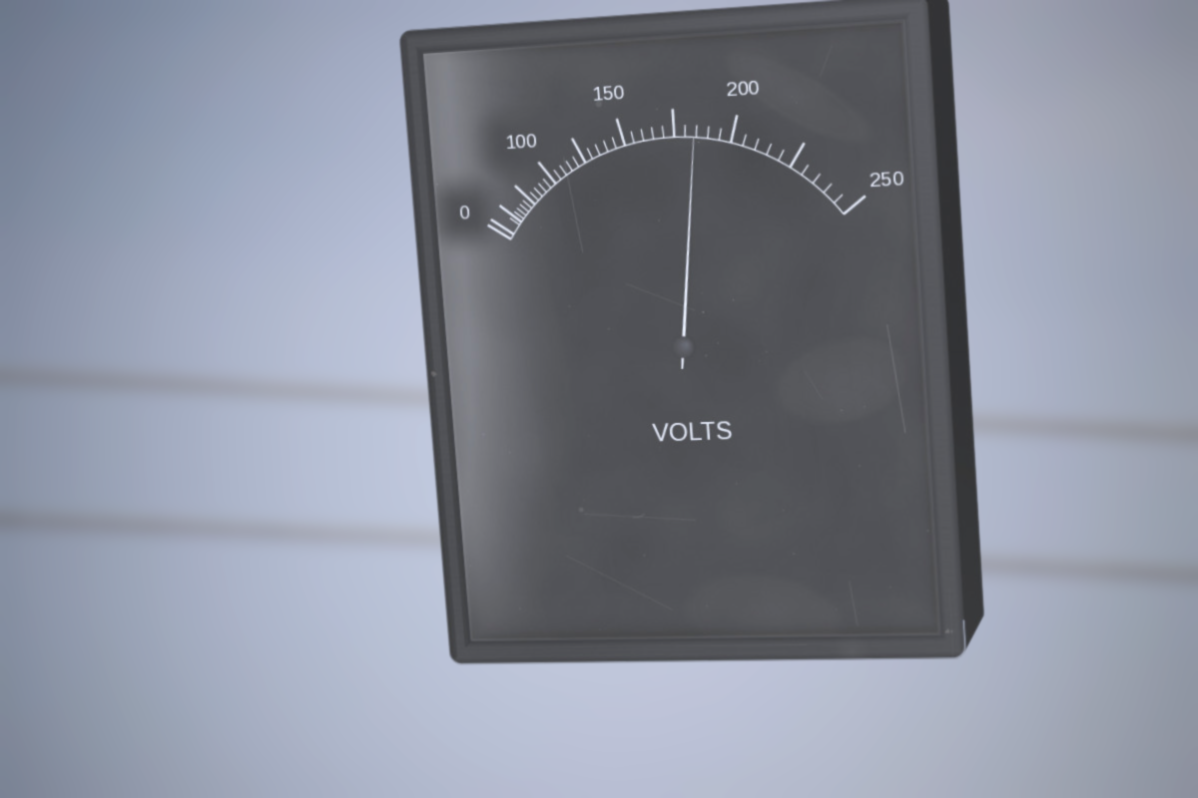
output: 185V
